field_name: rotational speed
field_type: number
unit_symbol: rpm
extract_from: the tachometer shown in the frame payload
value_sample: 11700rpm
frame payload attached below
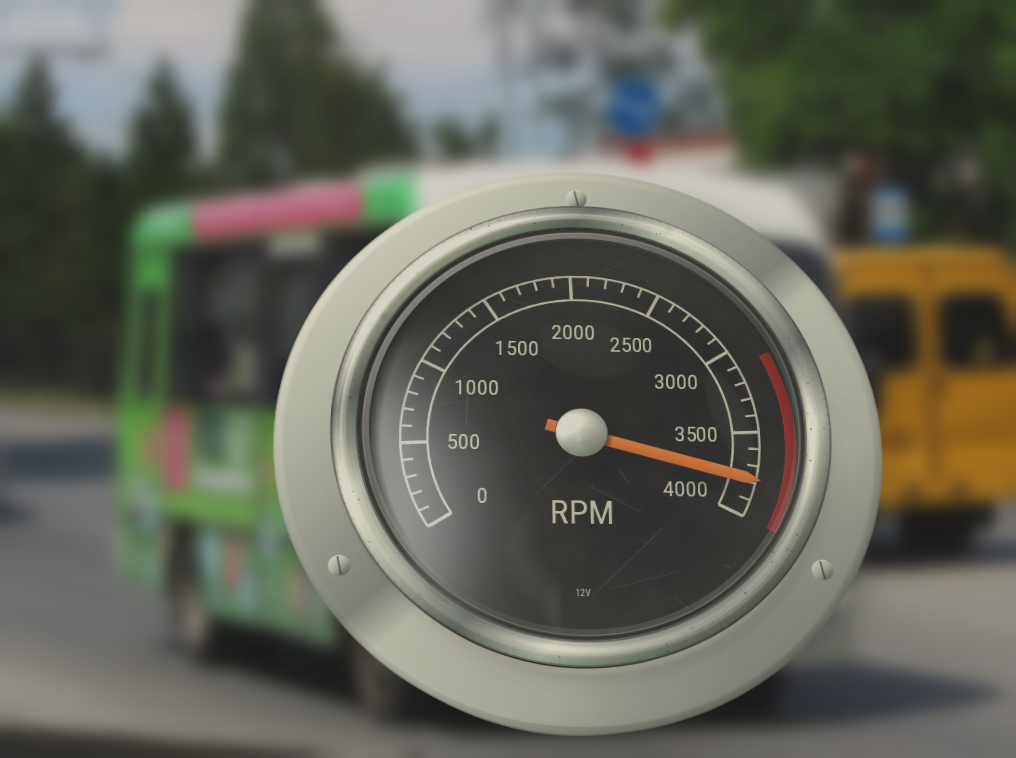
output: 3800rpm
